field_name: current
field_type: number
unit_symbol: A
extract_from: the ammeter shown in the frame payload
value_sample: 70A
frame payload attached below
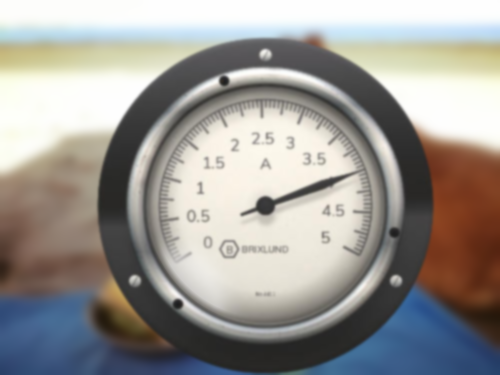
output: 4A
